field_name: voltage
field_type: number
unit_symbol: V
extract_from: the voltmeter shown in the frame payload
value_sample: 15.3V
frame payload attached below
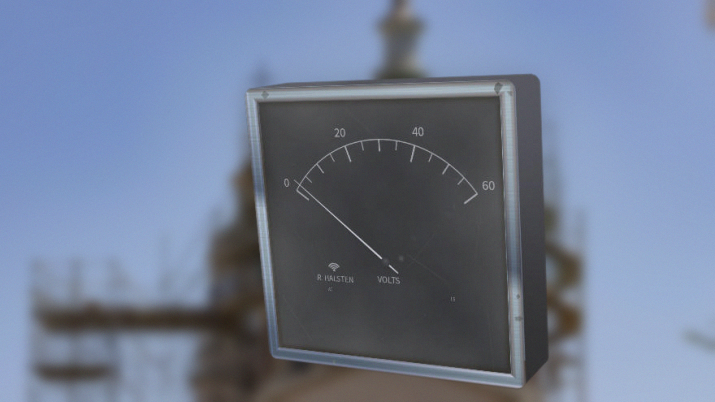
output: 2.5V
